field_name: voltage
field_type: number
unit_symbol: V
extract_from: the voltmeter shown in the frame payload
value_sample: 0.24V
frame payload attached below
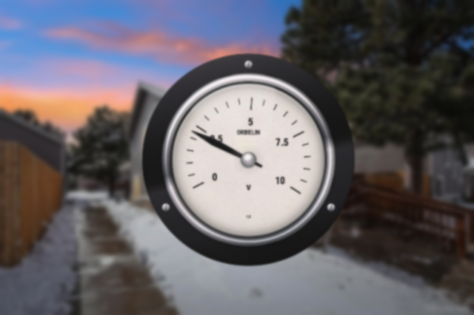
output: 2.25V
